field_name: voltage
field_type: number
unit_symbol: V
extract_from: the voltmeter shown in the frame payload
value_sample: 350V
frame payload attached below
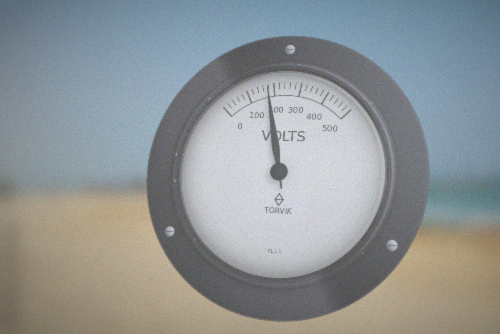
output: 180V
